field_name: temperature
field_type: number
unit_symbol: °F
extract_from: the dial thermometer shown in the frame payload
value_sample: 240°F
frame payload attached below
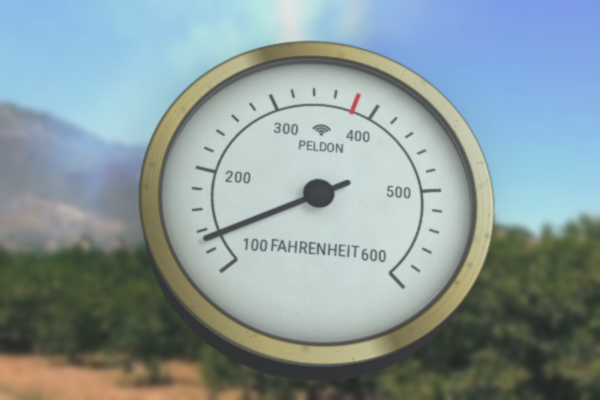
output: 130°F
